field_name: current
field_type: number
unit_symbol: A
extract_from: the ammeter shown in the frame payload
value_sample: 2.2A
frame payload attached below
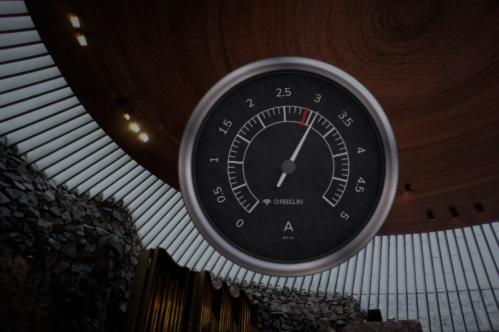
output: 3.1A
